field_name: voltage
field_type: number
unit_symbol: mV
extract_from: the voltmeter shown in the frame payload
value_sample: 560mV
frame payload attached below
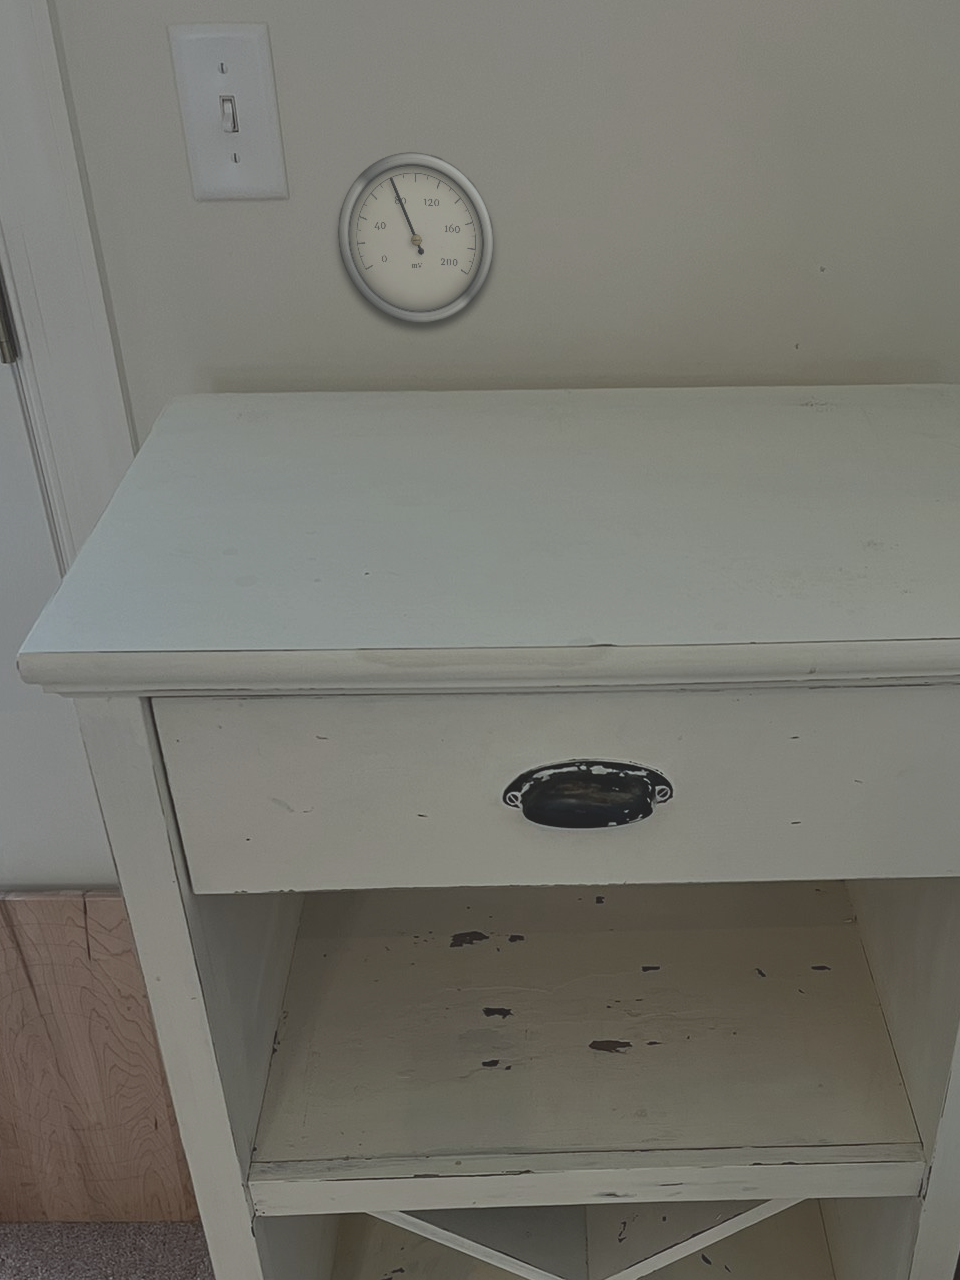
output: 80mV
